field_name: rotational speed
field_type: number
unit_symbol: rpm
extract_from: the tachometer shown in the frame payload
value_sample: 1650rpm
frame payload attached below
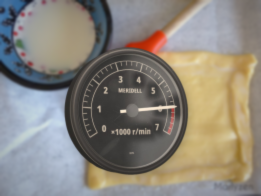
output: 6000rpm
